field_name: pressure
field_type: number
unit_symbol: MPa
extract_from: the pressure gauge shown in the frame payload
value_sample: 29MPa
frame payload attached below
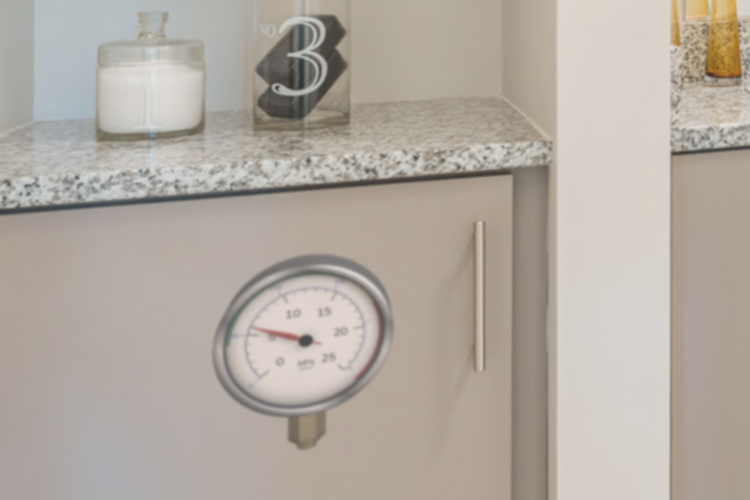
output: 6MPa
